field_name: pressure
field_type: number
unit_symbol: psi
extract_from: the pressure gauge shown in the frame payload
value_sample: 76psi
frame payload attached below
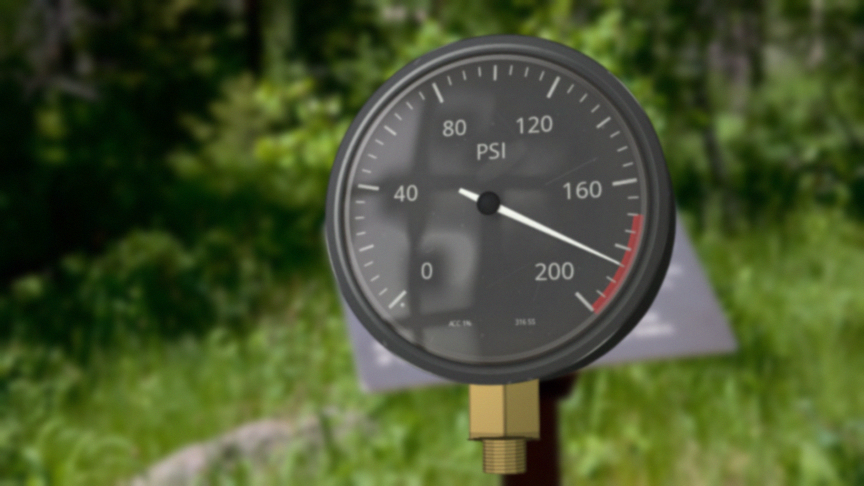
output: 185psi
